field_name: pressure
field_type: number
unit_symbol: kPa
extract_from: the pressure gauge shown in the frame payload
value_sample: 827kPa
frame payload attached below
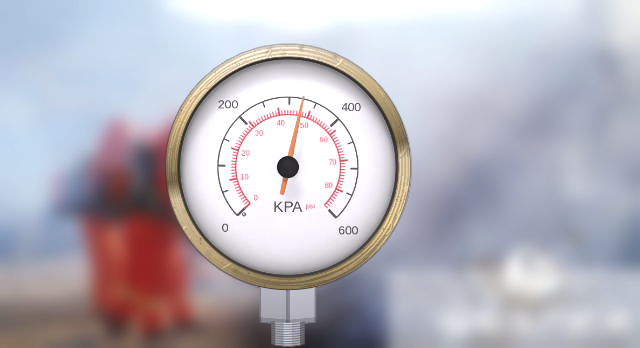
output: 325kPa
